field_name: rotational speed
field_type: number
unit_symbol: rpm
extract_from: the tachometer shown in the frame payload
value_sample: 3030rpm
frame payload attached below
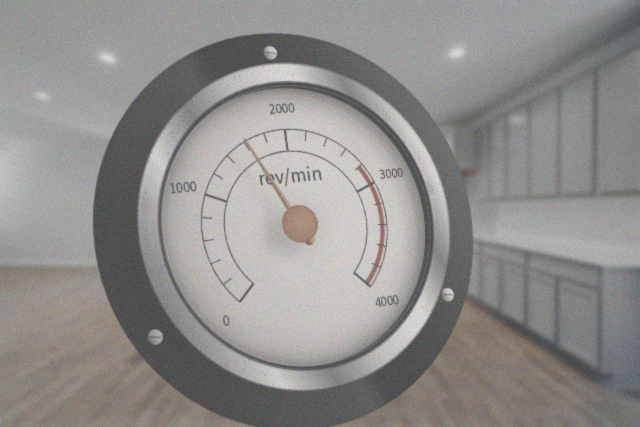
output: 1600rpm
